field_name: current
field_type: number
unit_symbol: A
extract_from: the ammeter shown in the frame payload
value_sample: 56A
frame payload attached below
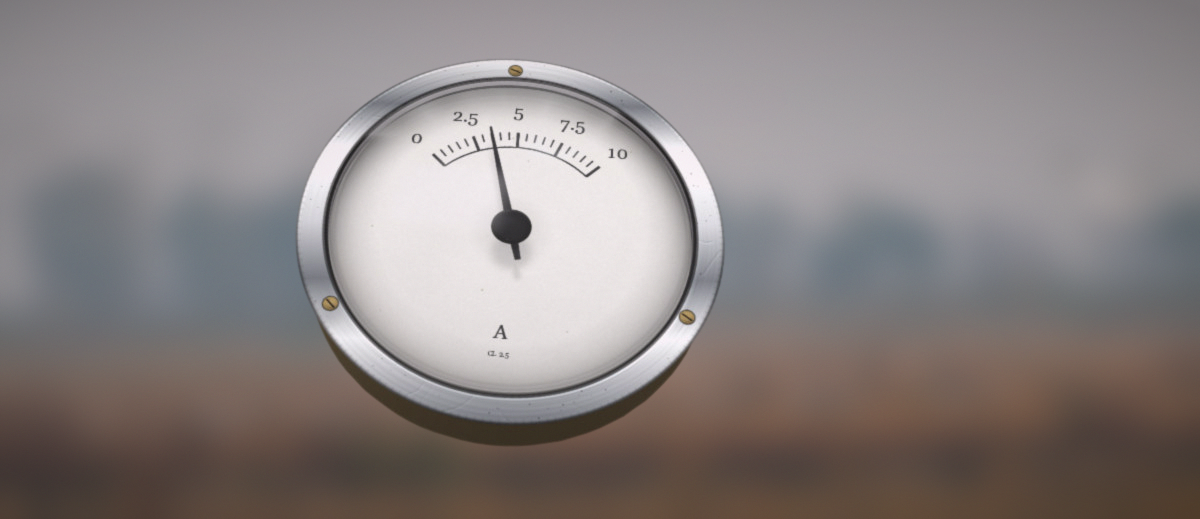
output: 3.5A
